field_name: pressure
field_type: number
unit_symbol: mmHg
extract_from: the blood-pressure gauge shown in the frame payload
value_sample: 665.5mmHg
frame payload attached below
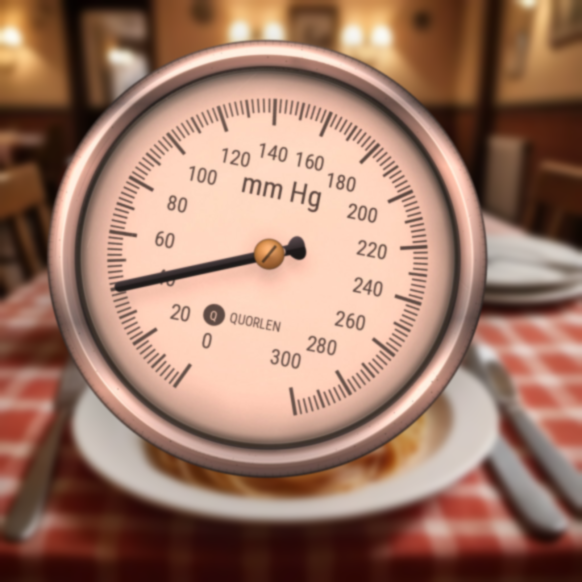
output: 40mmHg
